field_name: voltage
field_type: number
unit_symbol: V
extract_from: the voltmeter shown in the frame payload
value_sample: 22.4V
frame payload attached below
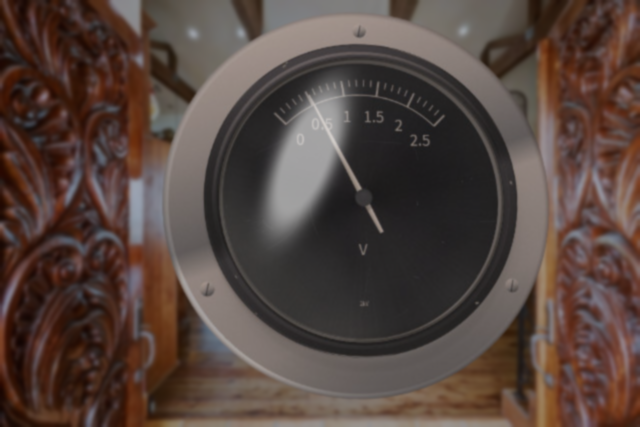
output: 0.5V
